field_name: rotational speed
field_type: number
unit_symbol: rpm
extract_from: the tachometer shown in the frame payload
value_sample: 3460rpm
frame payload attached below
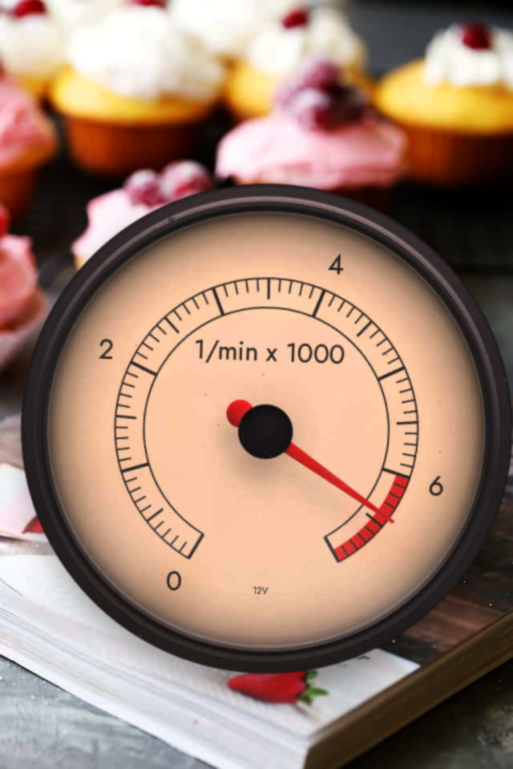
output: 6400rpm
